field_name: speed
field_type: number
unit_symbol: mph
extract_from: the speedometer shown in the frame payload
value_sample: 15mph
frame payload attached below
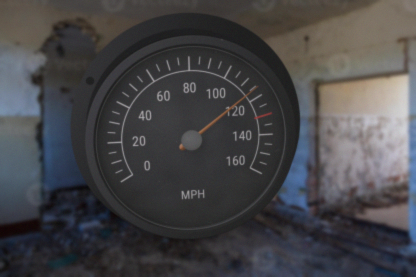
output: 115mph
